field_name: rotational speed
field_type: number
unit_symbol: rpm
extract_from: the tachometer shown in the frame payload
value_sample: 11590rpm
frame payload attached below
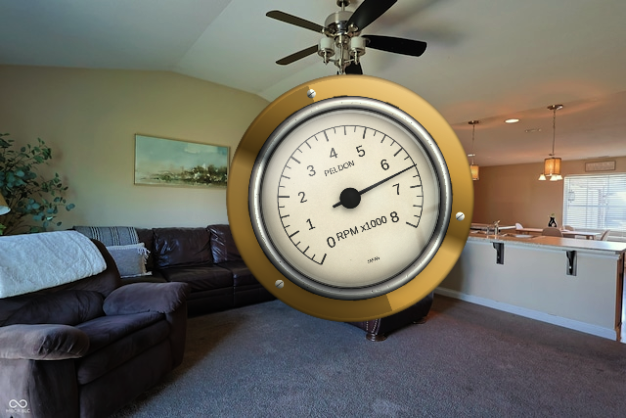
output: 6500rpm
